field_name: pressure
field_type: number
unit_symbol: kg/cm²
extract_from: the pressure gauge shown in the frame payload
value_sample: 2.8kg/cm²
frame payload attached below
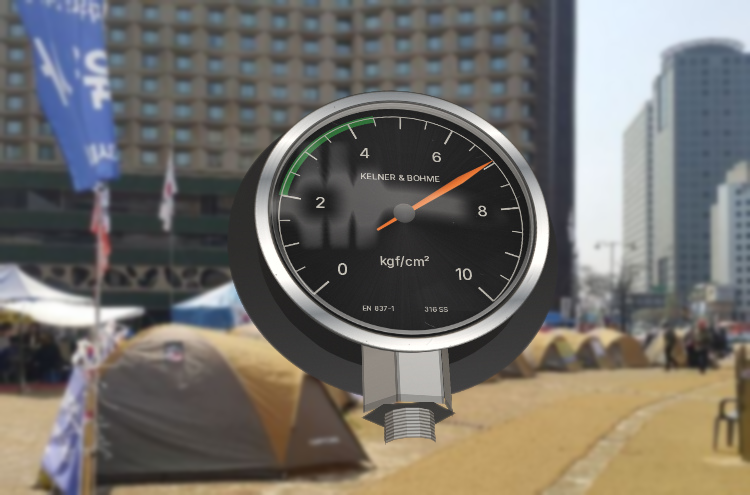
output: 7kg/cm²
